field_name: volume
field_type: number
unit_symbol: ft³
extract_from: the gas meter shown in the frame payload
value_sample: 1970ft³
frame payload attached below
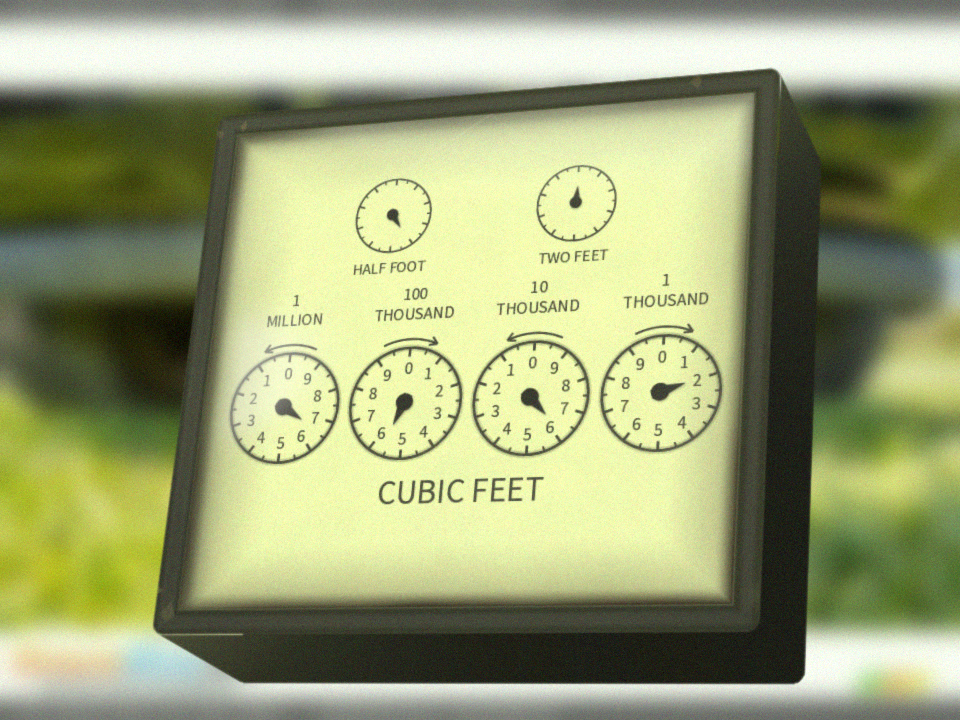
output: 656200ft³
